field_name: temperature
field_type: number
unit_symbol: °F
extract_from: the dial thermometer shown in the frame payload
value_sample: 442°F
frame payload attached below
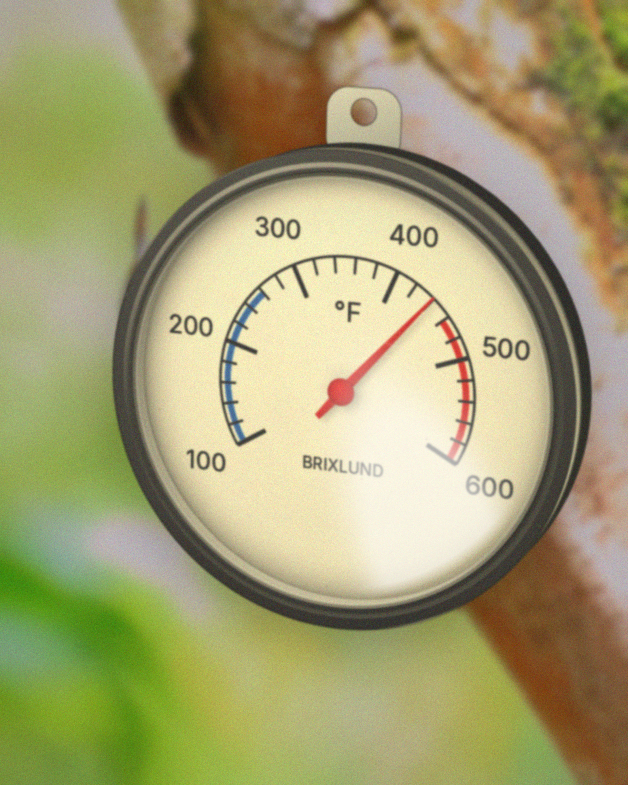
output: 440°F
